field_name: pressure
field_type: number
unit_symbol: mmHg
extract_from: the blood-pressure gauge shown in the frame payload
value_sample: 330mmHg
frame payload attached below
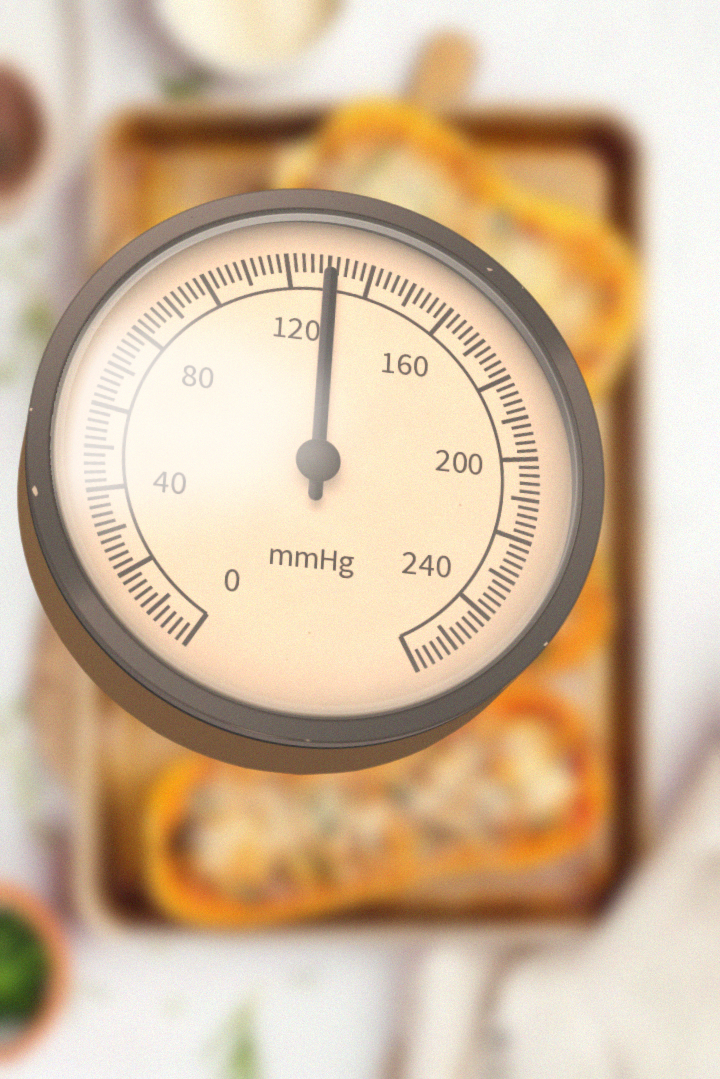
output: 130mmHg
